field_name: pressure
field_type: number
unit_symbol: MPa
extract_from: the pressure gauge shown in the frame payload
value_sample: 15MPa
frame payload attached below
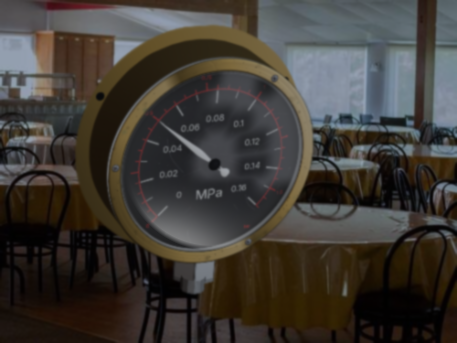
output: 0.05MPa
